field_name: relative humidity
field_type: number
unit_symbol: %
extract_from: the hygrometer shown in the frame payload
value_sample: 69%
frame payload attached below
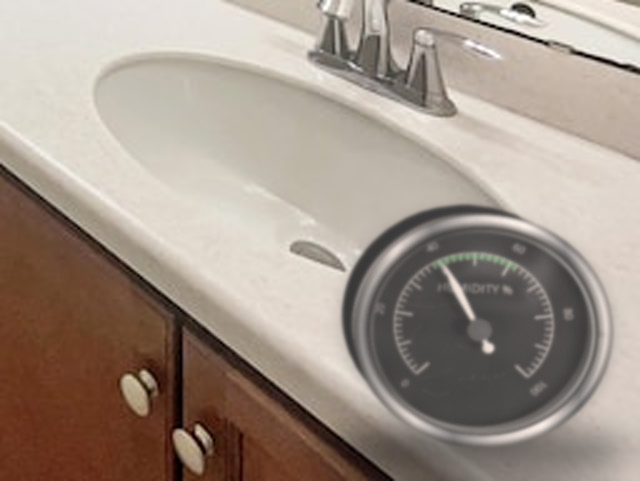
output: 40%
